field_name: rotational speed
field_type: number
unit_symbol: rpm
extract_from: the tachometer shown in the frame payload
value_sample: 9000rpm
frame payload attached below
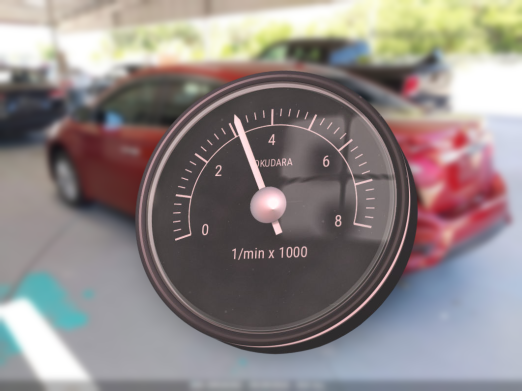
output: 3200rpm
